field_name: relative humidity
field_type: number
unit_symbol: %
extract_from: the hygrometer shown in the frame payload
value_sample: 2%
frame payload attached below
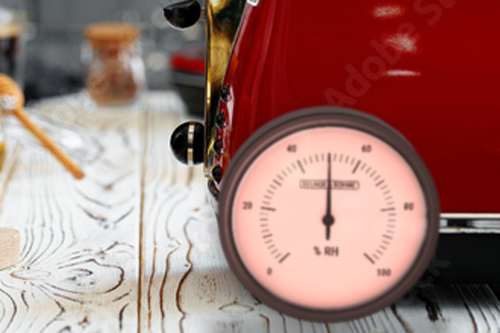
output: 50%
